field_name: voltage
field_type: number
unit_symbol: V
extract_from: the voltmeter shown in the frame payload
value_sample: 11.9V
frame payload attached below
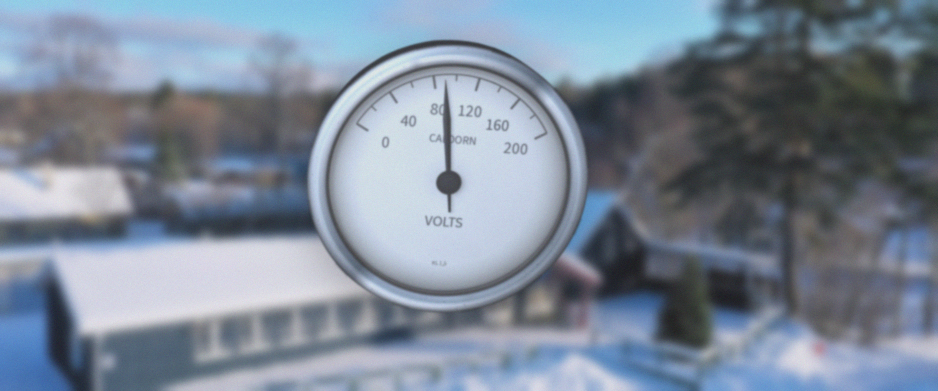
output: 90V
